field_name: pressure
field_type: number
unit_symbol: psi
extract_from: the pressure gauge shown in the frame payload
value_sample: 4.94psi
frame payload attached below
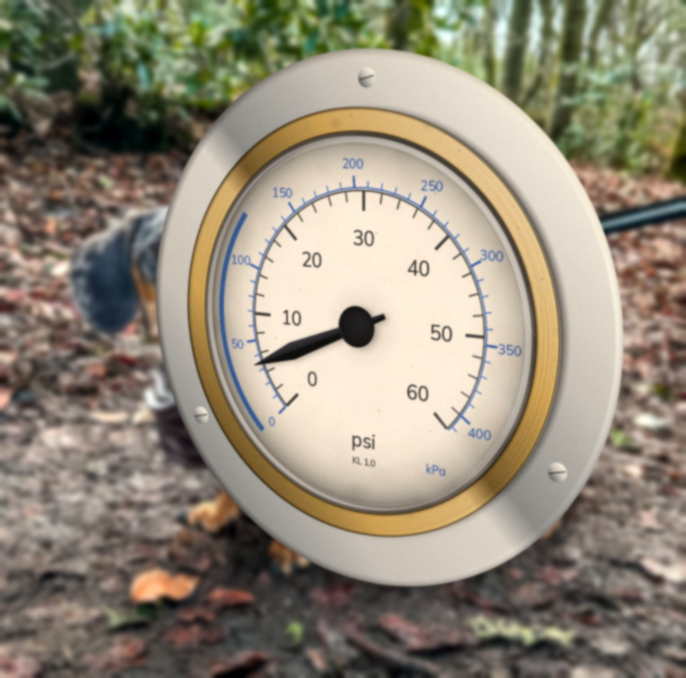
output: 5psi
